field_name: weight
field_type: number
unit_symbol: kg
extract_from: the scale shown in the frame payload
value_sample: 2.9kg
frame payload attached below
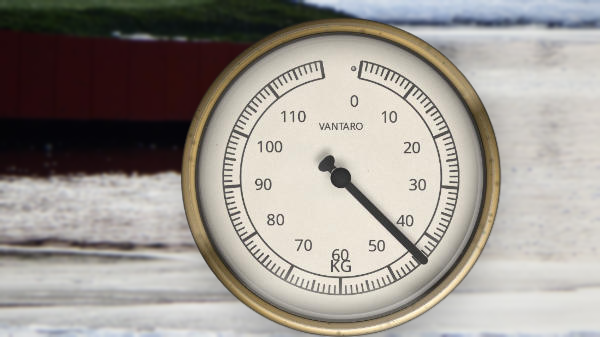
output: 44kg
